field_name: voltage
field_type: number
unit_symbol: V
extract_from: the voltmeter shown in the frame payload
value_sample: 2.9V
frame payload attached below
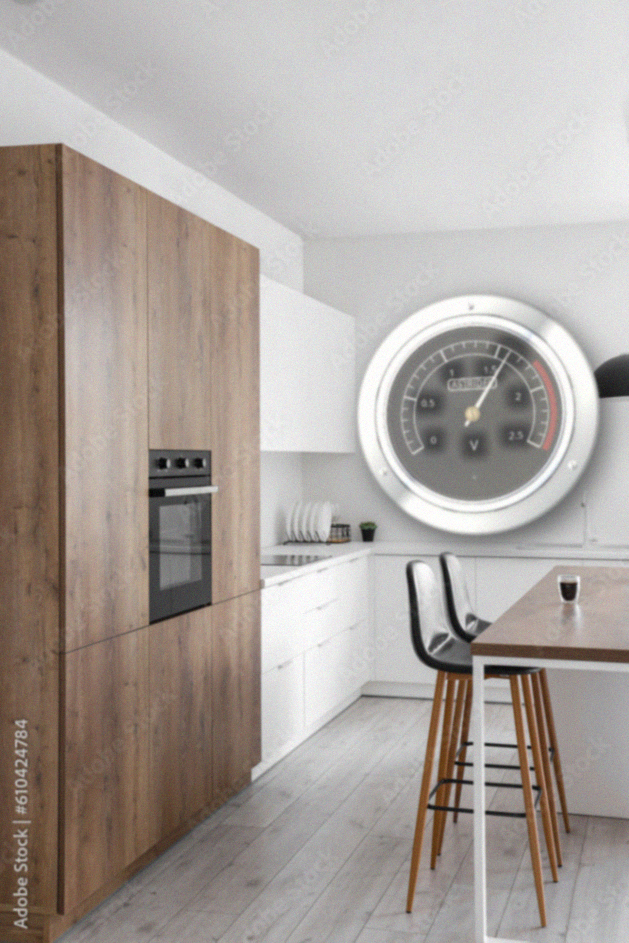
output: 1.6V
